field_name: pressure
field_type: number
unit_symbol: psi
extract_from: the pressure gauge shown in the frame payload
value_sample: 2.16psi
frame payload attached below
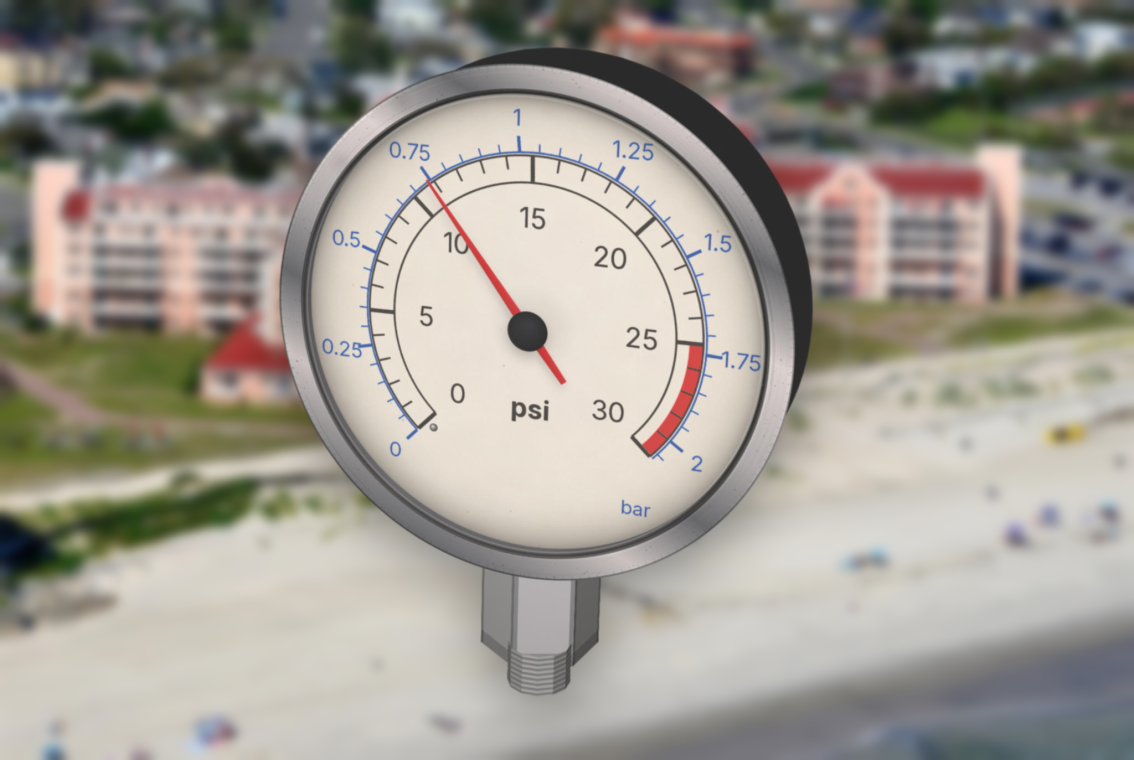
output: 11psi
